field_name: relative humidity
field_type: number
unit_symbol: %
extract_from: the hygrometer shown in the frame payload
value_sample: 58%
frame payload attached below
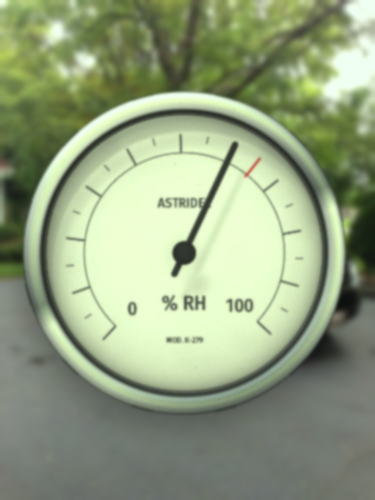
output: 60%
